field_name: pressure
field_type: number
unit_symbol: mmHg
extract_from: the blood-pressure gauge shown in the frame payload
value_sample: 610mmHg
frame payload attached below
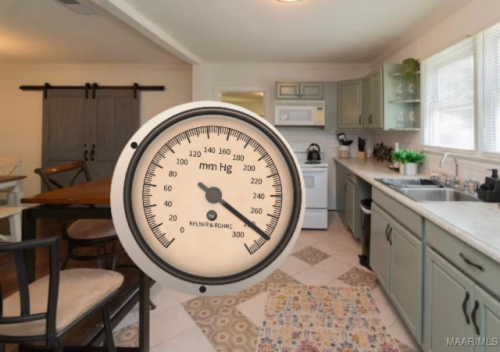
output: 280mmHg
